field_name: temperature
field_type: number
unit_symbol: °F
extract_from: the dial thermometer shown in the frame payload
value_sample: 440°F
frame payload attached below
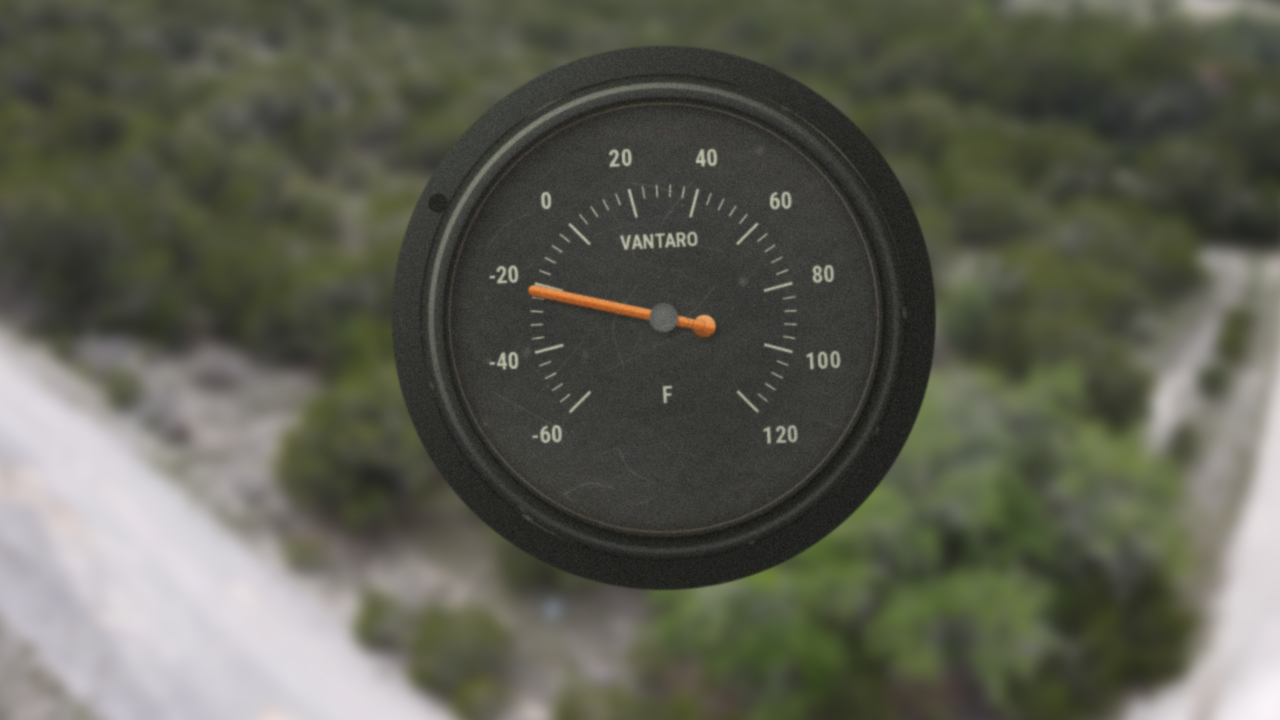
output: -22°F
